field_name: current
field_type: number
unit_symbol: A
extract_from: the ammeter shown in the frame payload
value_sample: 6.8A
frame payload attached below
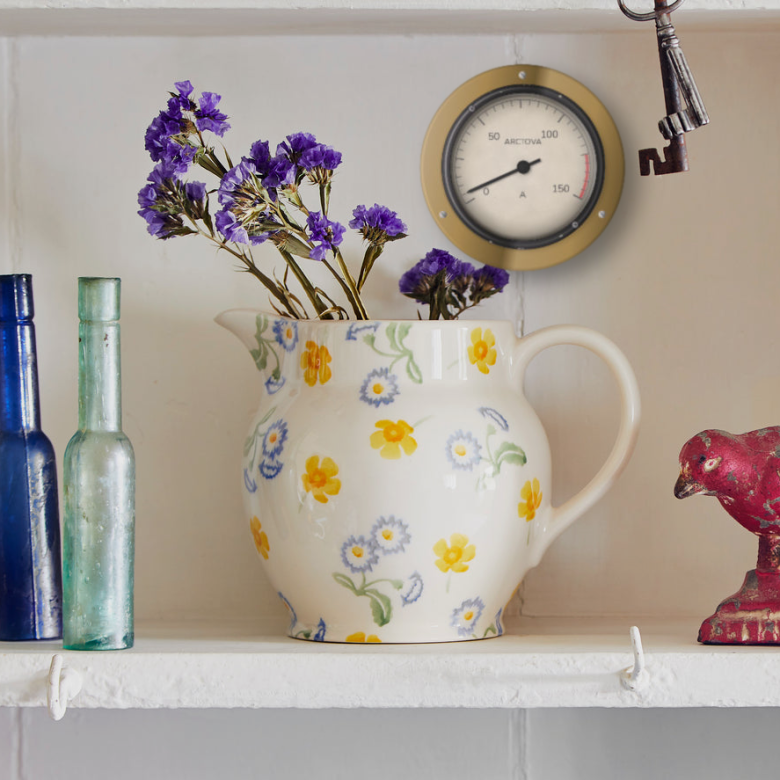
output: 5A
